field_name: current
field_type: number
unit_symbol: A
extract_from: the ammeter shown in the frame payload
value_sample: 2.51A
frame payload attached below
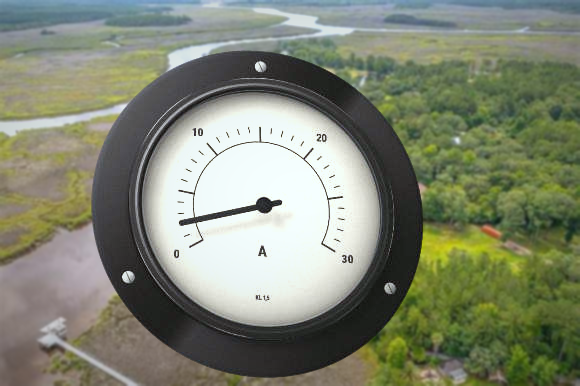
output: 2A
